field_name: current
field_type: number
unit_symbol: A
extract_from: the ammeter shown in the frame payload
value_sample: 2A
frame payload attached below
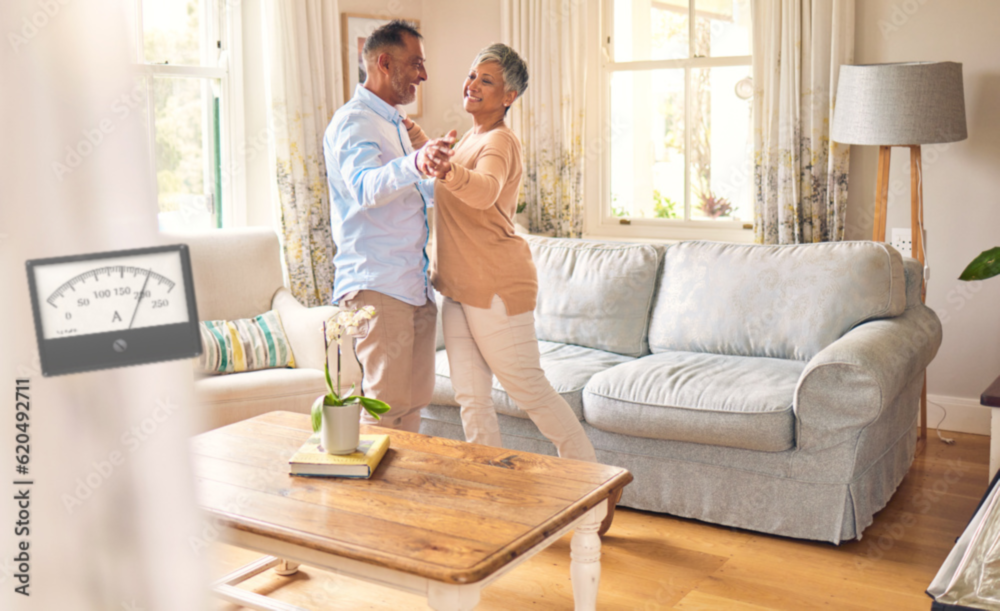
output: 200A
